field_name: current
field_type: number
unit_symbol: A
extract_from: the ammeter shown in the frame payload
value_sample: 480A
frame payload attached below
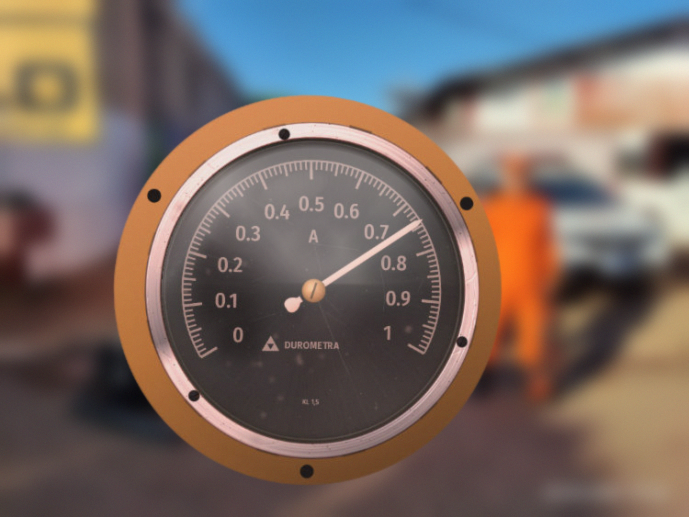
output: 0.74A
